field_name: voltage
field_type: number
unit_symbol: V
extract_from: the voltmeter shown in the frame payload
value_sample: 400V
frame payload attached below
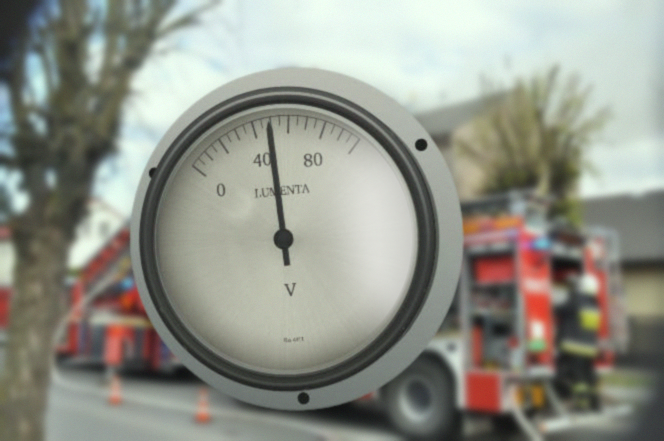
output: 50V
